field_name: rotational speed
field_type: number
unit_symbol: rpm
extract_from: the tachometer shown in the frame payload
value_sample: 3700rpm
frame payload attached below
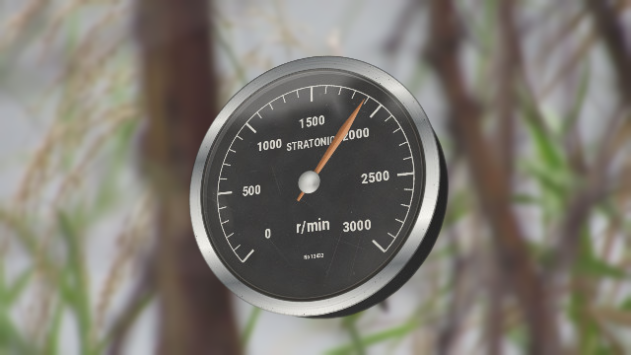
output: 1900rpm
